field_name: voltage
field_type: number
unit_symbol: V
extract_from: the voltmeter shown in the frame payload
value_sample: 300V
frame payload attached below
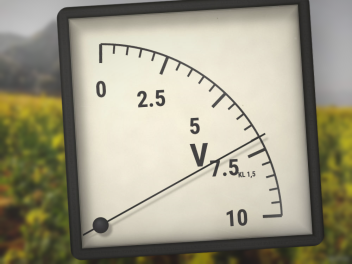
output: 7V
